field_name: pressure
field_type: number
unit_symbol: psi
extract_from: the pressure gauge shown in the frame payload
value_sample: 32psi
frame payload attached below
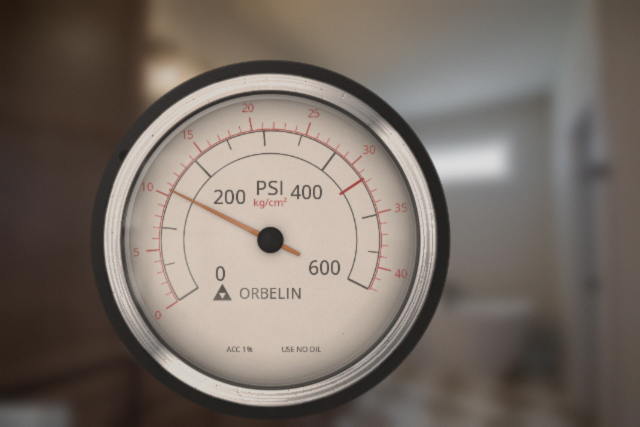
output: 150psi
